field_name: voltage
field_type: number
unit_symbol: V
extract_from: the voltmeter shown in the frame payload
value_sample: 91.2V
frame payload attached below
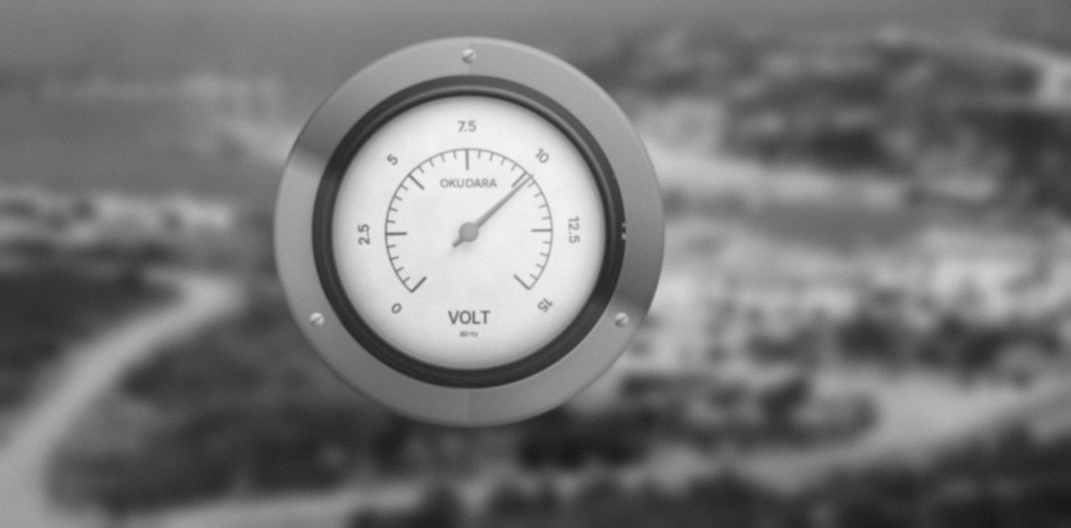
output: 10.25V
